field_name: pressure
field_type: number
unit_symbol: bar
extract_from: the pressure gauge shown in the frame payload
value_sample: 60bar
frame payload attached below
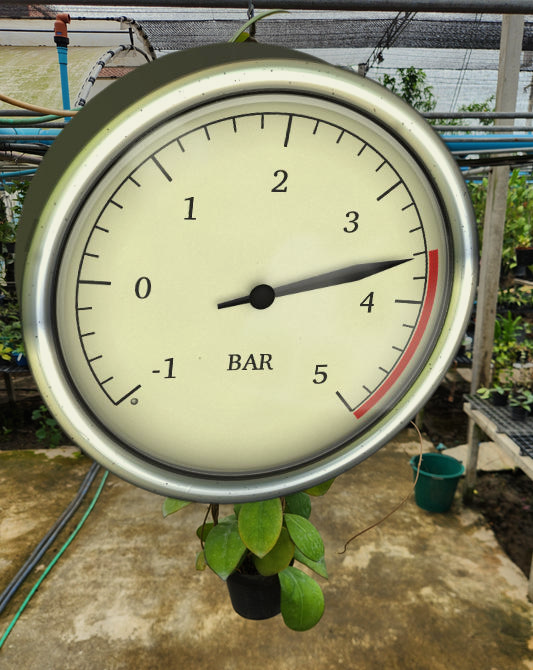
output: 3.6bar
